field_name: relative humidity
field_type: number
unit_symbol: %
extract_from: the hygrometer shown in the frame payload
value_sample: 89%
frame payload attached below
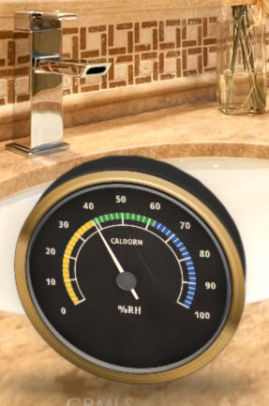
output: 40%
